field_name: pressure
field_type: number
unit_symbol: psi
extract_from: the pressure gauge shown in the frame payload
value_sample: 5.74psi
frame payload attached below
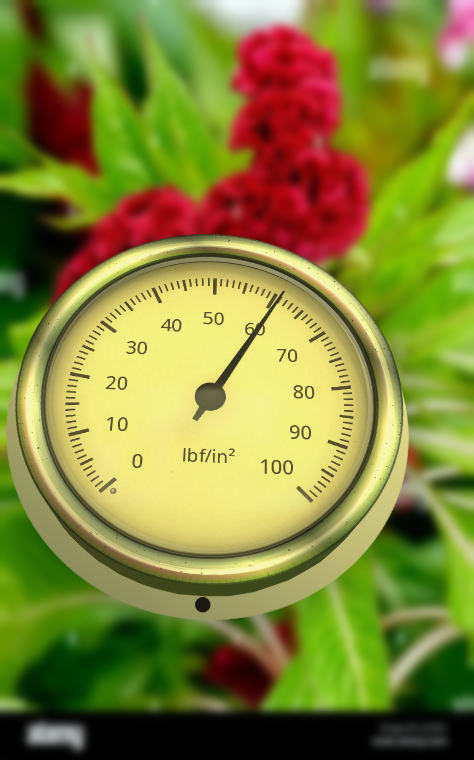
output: 61psi
